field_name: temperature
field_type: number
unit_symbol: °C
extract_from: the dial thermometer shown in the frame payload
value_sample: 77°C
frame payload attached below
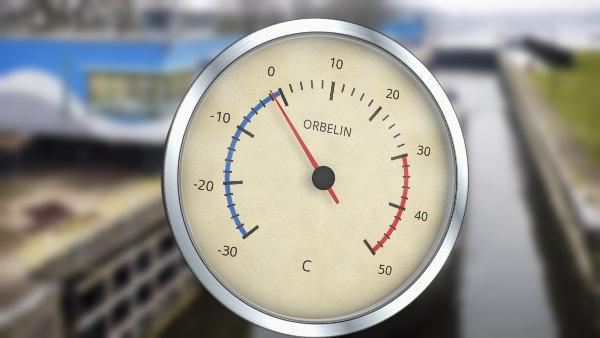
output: -2°C
